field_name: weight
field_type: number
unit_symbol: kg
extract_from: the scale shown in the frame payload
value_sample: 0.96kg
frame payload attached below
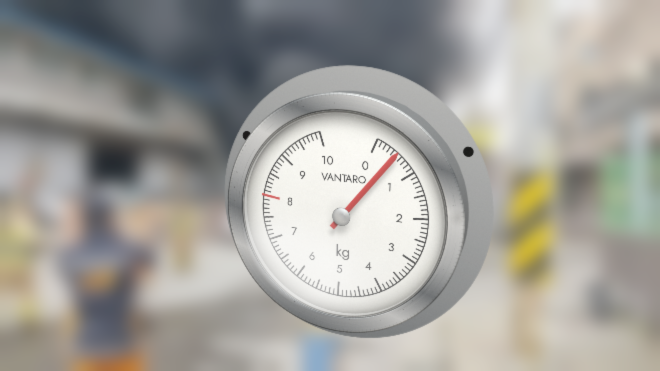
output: 0.5kg
